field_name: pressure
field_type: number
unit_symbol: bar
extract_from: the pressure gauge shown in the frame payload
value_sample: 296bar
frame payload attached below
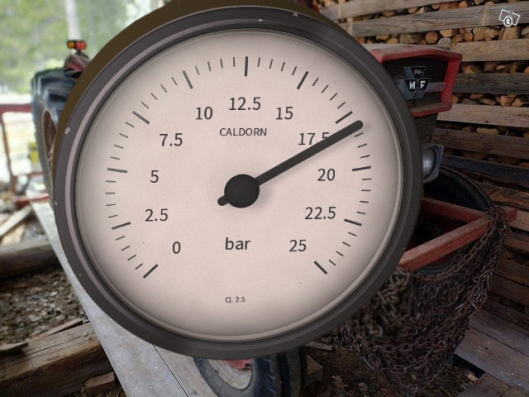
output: 18bar
